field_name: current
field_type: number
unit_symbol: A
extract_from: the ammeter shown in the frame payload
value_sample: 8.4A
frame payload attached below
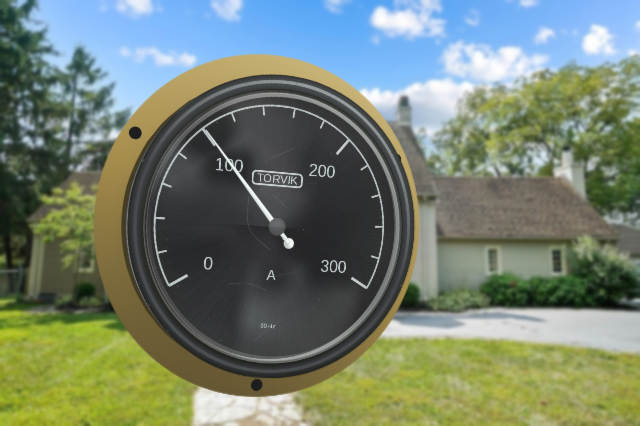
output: 100A
